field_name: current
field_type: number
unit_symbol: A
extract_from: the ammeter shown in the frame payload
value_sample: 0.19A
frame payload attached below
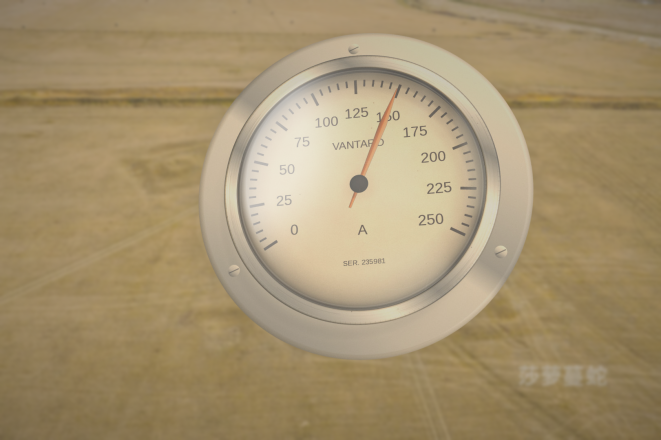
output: 150A
